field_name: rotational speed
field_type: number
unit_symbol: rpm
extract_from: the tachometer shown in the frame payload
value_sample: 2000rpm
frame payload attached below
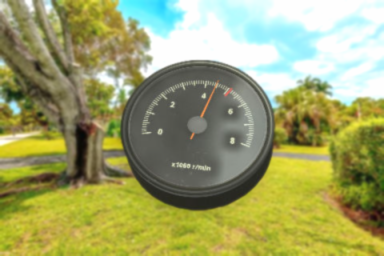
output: 4500rpm
